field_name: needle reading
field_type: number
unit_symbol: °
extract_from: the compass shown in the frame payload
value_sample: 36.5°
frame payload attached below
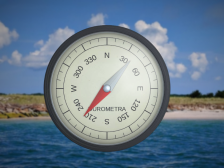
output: 220°
